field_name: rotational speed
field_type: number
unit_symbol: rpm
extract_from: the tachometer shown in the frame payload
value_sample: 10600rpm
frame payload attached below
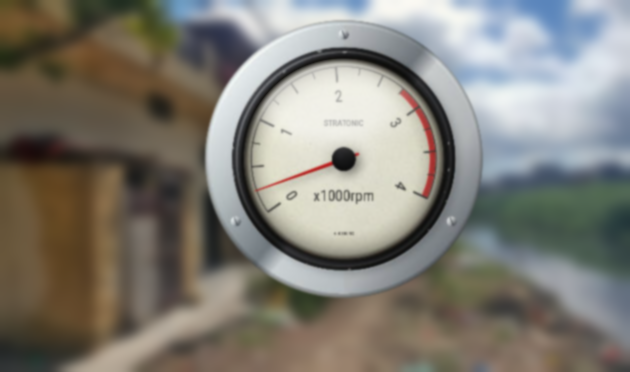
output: 250rpm
